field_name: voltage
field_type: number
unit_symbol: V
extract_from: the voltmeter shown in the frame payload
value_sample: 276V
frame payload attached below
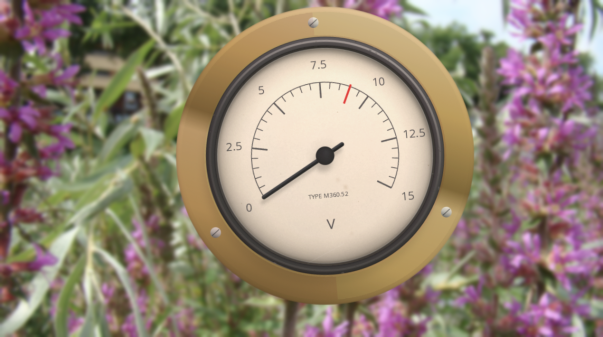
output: 0V
